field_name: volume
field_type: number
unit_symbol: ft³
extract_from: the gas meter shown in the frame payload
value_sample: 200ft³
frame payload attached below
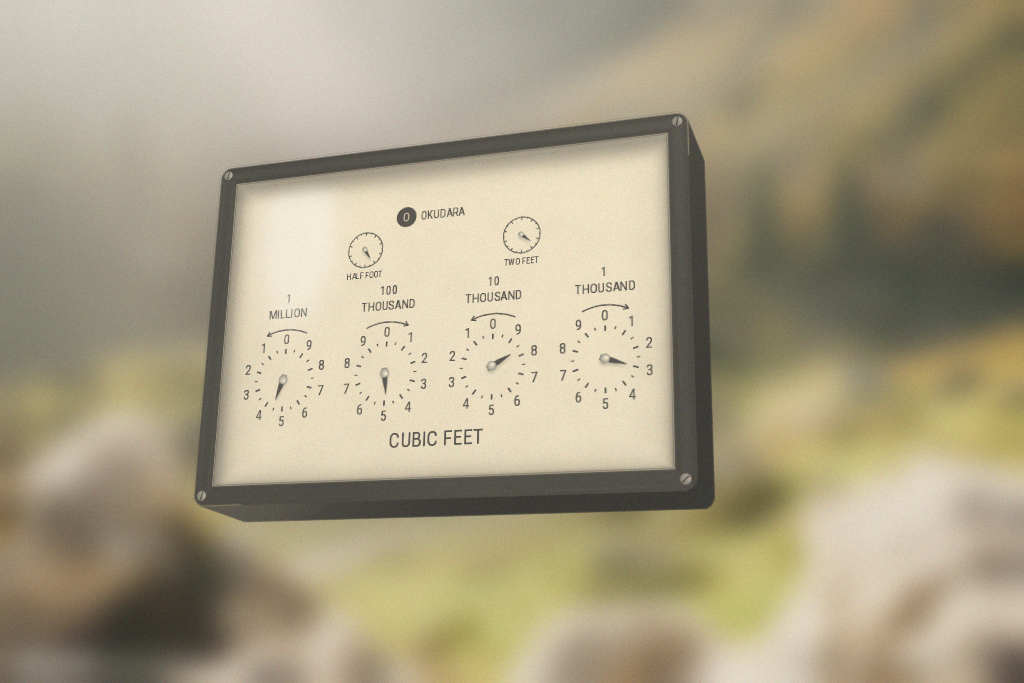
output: 448300ft³
